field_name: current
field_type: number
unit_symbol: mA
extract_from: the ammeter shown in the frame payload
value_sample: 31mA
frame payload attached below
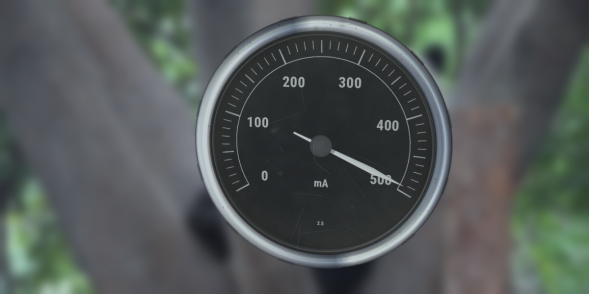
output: 490mA
